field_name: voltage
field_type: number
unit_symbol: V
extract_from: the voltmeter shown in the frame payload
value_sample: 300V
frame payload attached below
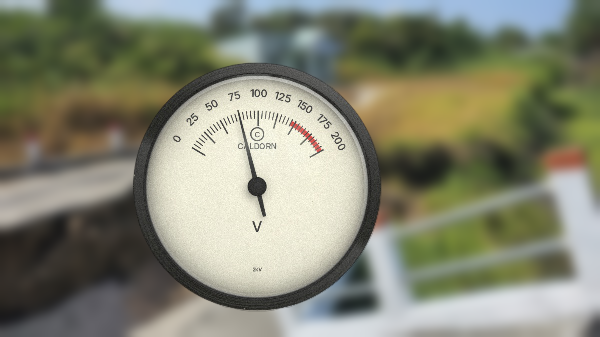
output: 75V
